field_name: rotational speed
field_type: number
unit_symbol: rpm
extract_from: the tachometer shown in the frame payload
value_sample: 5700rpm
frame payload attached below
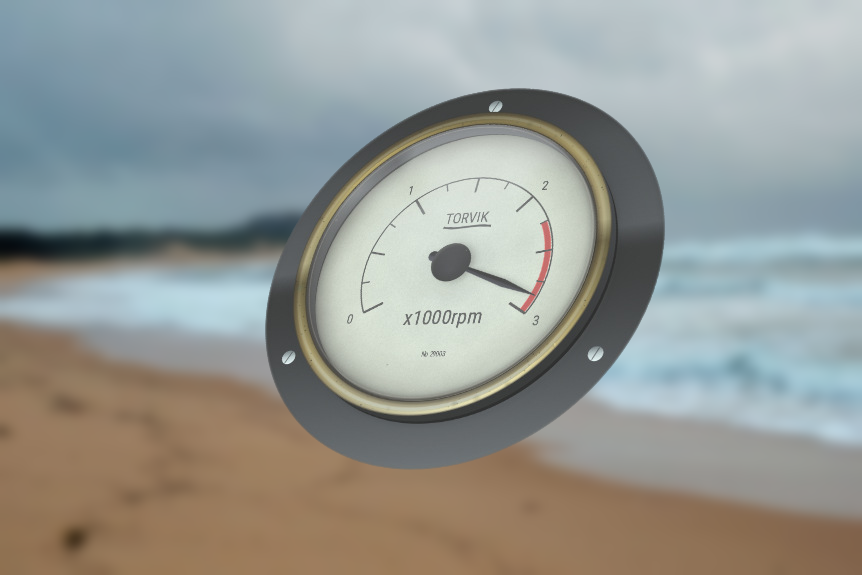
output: 2875rpm
